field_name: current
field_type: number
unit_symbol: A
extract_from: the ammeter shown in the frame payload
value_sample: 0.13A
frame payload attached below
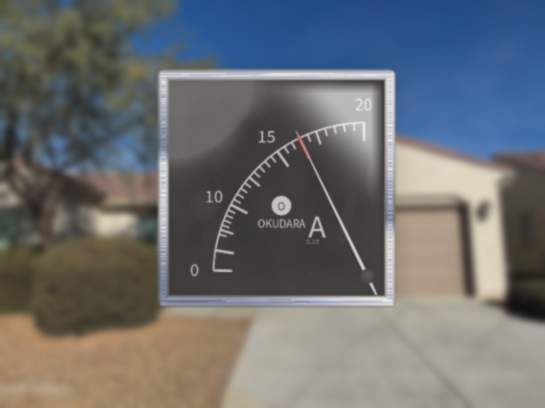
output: 16.5A
